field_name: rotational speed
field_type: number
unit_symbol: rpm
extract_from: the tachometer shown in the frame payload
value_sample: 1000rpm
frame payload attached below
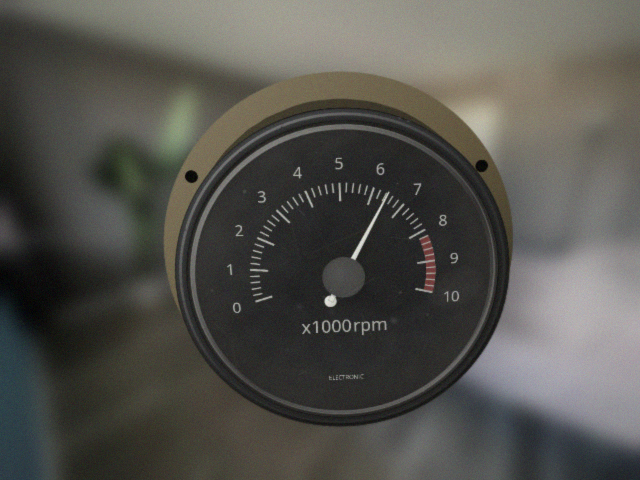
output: 6400rpm
